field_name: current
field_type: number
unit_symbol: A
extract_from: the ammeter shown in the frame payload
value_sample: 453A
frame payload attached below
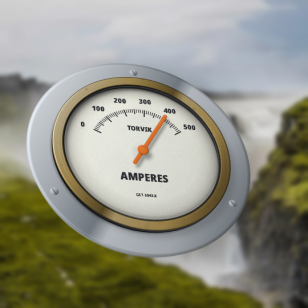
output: 400A
